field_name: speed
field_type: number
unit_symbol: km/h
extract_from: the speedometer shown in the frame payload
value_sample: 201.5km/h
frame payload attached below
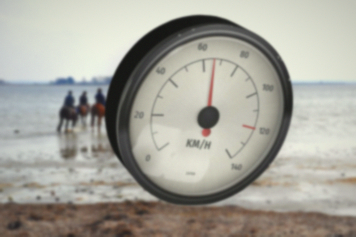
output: 65km/h
